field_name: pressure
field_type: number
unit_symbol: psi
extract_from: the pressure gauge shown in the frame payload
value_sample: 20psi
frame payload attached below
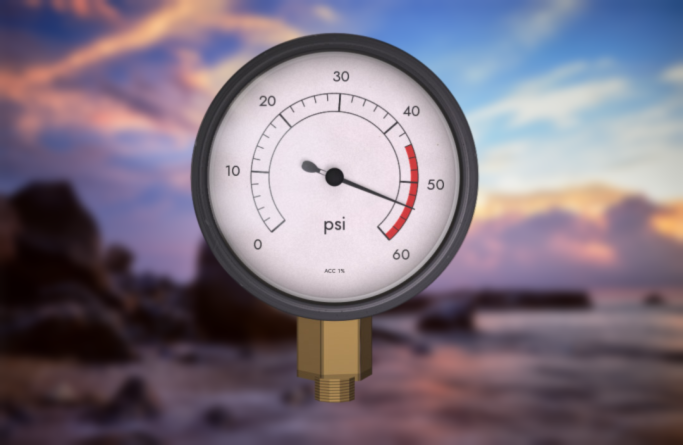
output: 54psi
